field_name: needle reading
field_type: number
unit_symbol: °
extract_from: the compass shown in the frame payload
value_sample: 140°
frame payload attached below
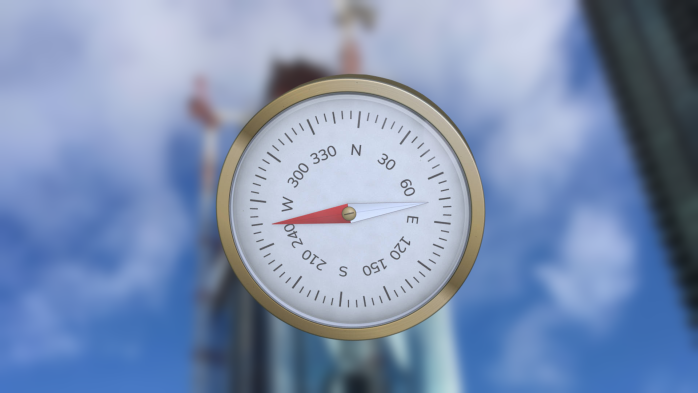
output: 255°
